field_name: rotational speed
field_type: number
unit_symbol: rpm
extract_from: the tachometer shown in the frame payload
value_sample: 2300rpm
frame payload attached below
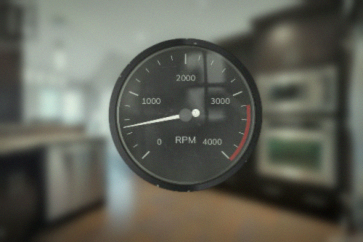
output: 500rpm
